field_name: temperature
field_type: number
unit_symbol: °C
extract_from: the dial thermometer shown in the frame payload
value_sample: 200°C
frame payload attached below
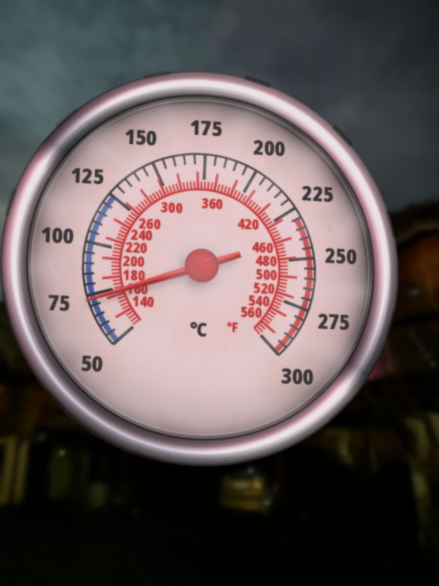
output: 72.5°C
